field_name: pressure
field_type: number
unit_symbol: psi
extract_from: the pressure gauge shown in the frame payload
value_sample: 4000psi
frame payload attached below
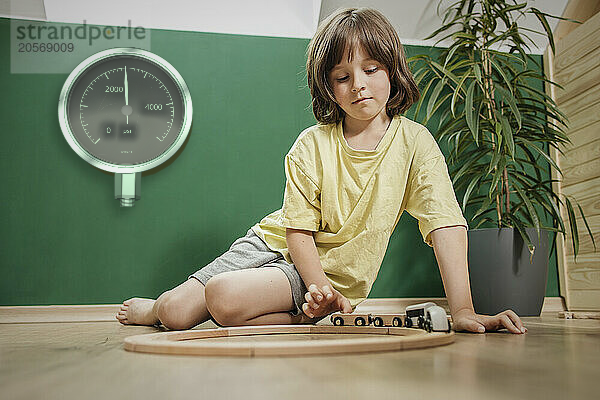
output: 2500psi
